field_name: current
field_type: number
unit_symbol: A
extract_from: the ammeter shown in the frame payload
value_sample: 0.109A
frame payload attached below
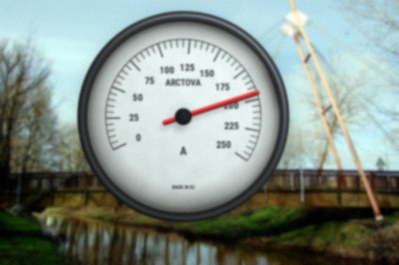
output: 195A
